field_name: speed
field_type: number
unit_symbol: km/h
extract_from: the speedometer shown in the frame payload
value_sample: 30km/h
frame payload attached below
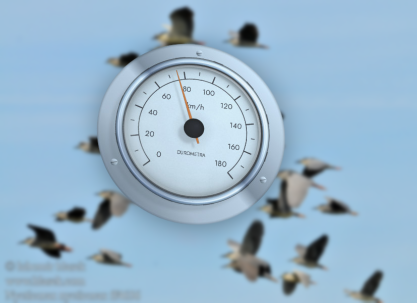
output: 75km/h
